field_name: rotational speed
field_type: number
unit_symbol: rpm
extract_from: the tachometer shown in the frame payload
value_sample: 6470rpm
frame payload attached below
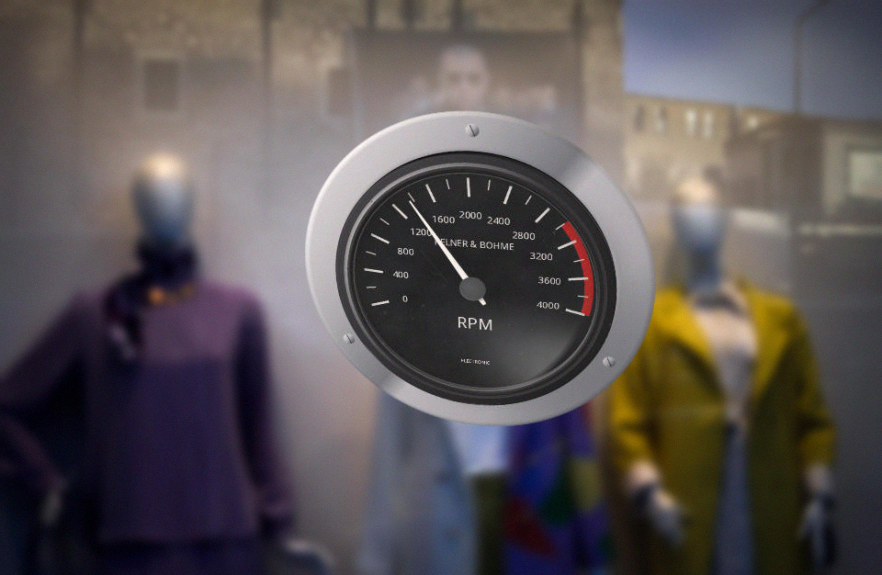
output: 1400rpm
